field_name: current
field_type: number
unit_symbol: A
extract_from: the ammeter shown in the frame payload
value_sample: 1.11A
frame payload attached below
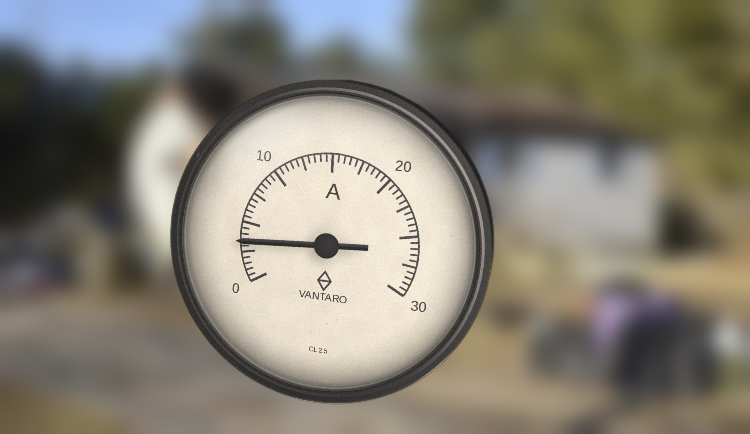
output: 3.5A
